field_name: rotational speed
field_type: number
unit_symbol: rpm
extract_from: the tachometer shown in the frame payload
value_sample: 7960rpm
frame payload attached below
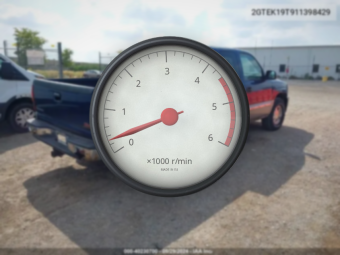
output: 300rpm
